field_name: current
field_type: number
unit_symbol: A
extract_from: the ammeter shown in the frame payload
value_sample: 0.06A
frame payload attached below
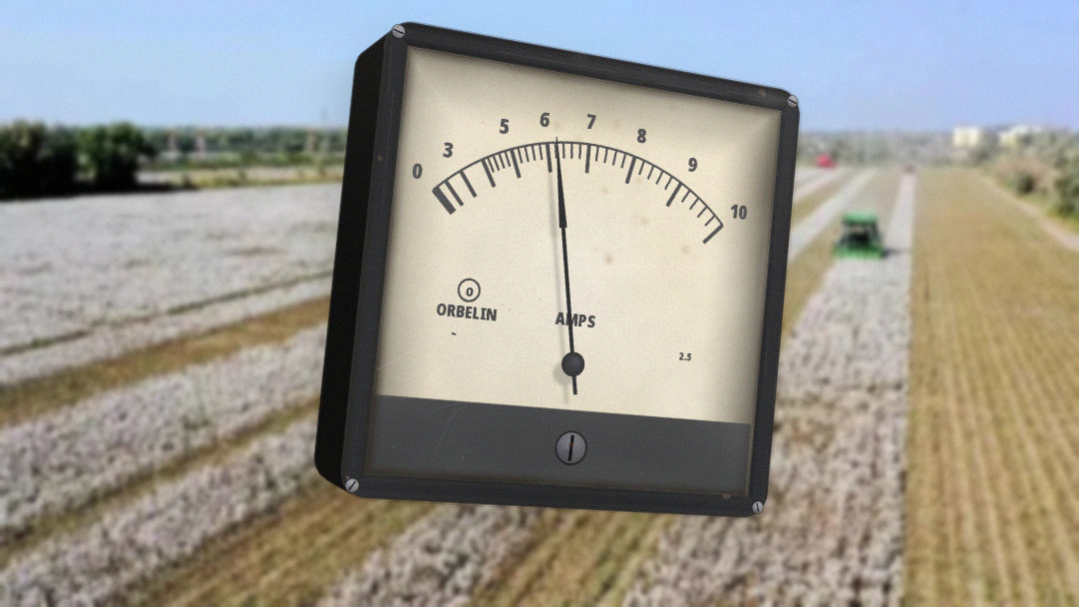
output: 6.2A
